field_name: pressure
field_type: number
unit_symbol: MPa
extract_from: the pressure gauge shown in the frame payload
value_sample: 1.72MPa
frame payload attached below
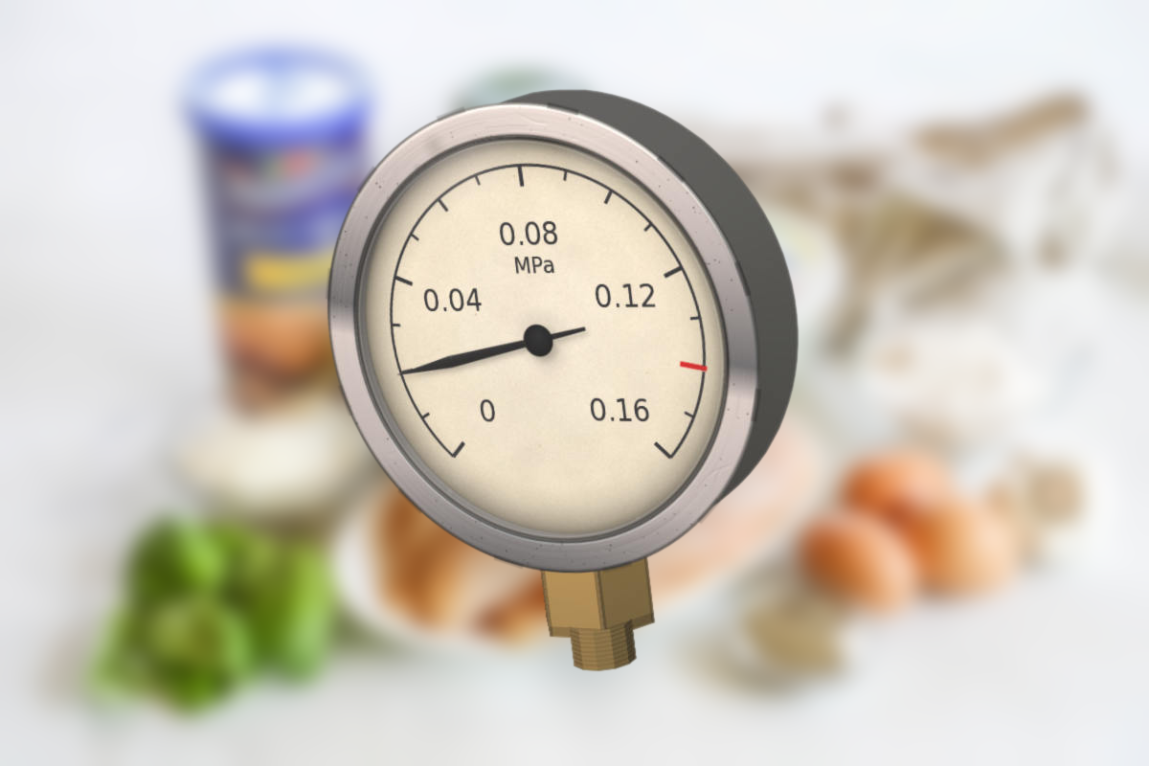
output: 0.02MPa
